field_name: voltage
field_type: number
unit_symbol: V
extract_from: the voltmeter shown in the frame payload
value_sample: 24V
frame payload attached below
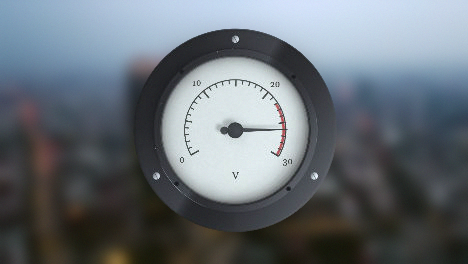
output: 26V
